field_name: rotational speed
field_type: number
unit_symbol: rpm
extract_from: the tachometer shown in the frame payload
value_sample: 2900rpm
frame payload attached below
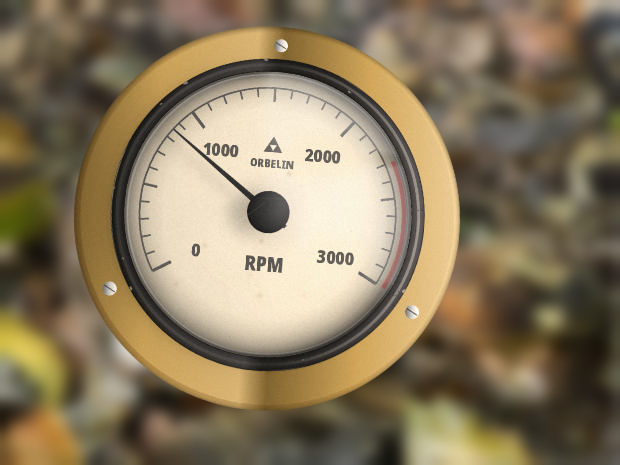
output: 850rpm
